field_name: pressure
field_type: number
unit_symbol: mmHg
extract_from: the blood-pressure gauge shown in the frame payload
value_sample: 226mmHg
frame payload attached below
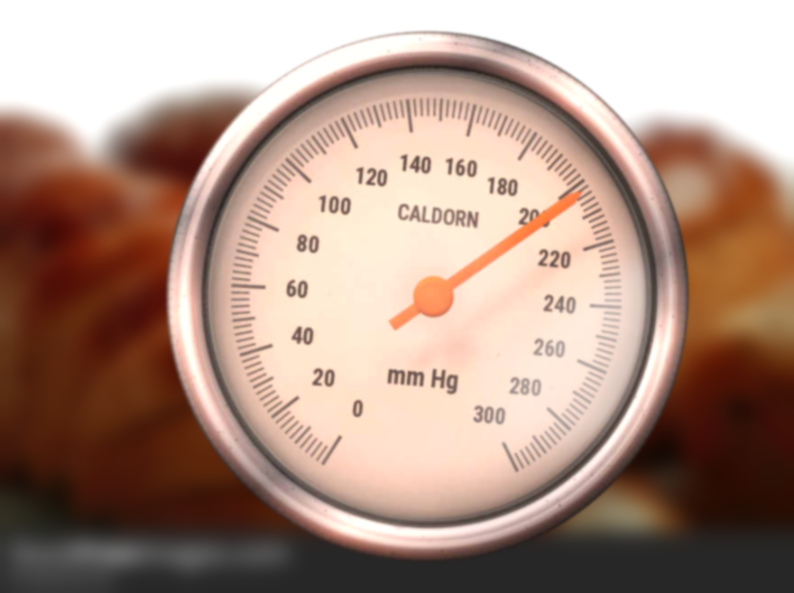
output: 202mmHg
